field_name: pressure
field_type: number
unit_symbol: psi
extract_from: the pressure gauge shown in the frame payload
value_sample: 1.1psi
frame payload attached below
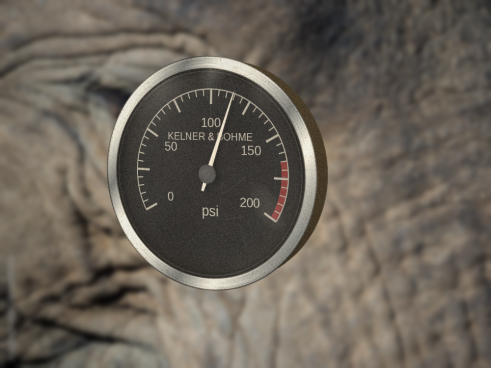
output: 115psi
